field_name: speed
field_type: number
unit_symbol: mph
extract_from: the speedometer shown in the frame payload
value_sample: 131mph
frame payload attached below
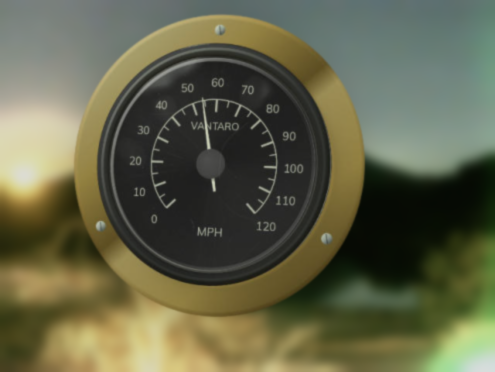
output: 55mph
